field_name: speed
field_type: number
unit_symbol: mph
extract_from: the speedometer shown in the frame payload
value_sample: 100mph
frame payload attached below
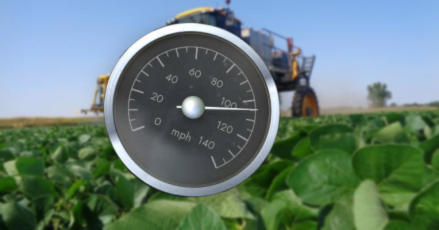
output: 105mph
